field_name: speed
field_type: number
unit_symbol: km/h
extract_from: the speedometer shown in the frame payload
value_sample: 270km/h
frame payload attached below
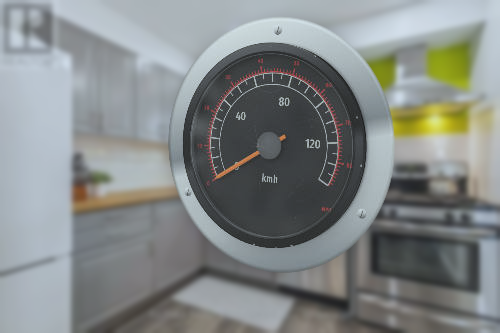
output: 0km/h
